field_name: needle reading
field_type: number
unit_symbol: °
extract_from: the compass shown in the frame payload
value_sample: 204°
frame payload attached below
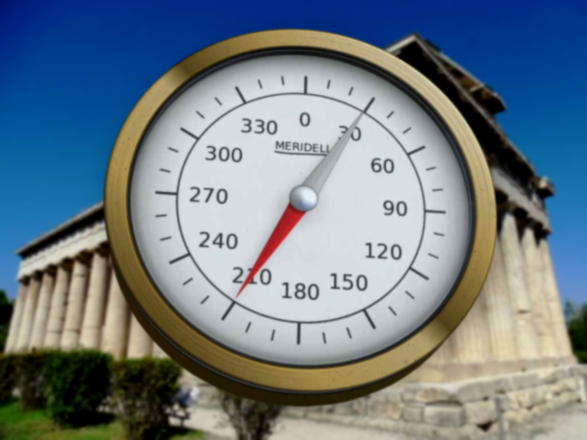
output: 210°
